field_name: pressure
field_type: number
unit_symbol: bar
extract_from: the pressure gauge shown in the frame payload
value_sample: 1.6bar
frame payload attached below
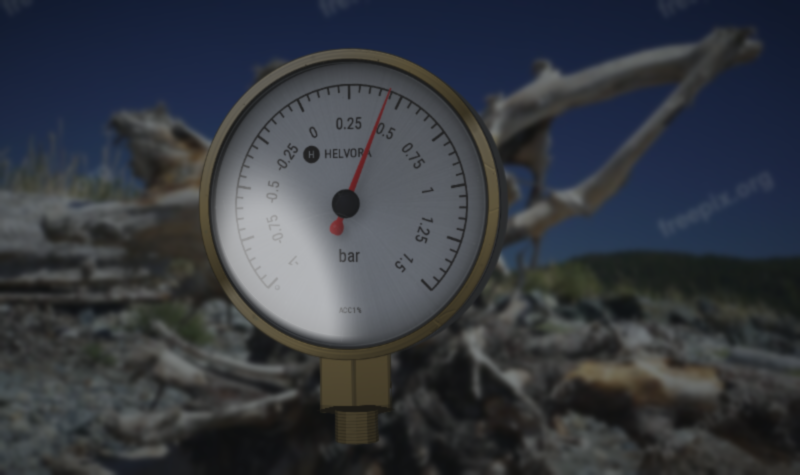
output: 0.45bar
